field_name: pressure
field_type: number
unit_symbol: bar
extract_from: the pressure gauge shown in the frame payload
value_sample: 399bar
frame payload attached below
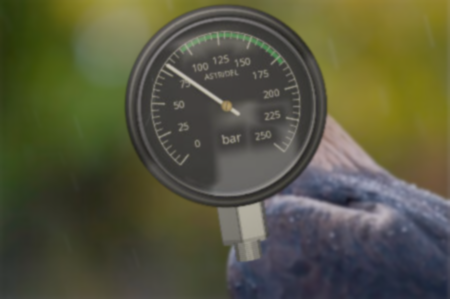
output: 80bar
